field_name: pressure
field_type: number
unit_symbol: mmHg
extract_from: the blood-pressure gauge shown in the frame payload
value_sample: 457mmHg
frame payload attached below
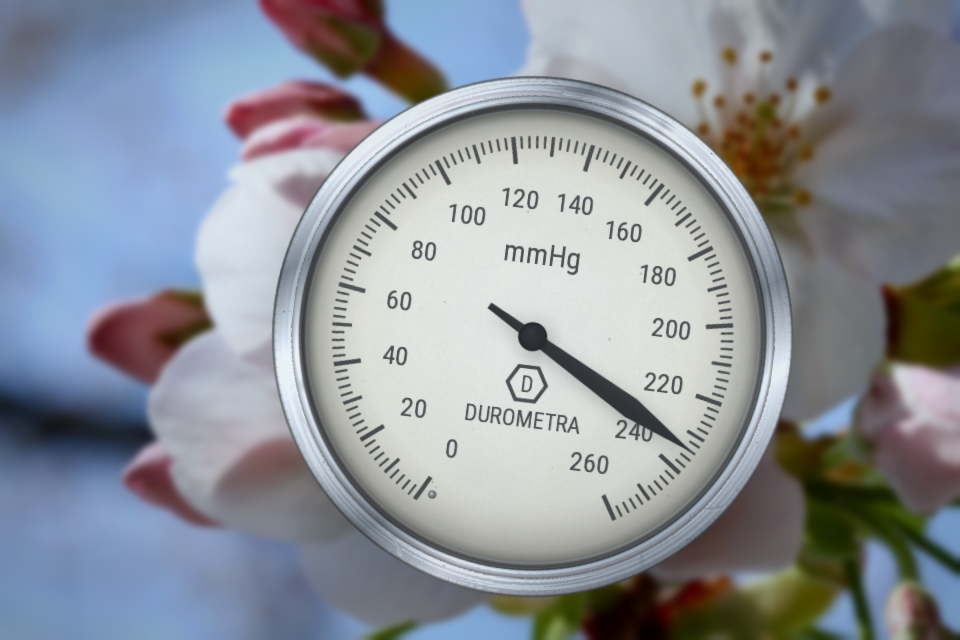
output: 234mmHg
